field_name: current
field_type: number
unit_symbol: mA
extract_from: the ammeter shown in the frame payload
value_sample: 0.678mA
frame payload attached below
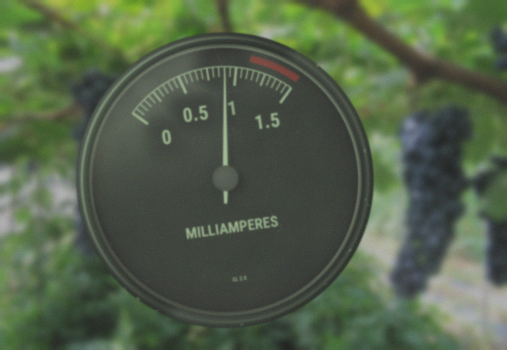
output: 0.9mA
